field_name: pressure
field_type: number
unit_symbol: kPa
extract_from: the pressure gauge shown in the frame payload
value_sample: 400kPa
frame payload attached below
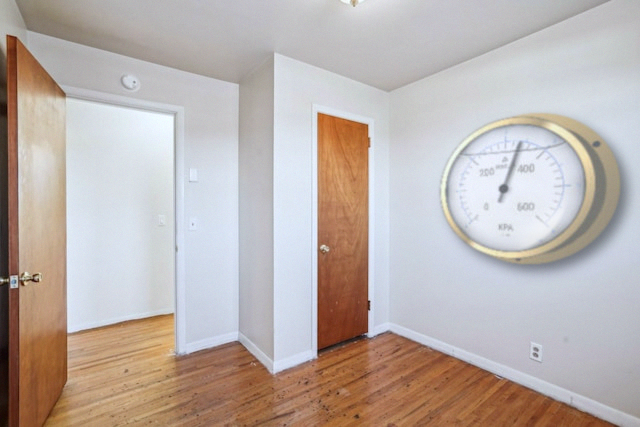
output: 340kPa
